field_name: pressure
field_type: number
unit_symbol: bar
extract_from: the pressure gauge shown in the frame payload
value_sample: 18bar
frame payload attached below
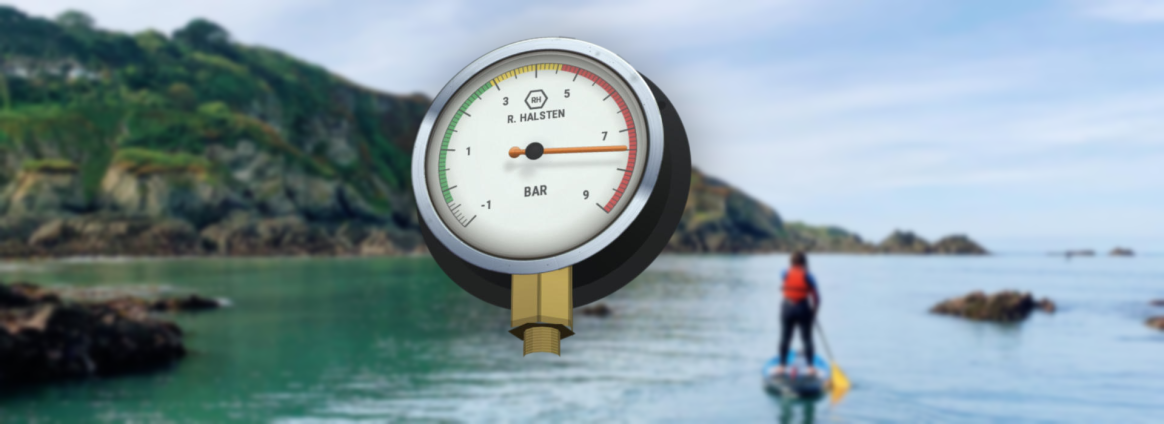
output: 7.5bar
